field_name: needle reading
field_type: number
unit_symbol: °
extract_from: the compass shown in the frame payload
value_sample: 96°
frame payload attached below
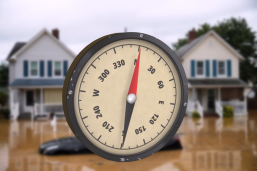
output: 0°
